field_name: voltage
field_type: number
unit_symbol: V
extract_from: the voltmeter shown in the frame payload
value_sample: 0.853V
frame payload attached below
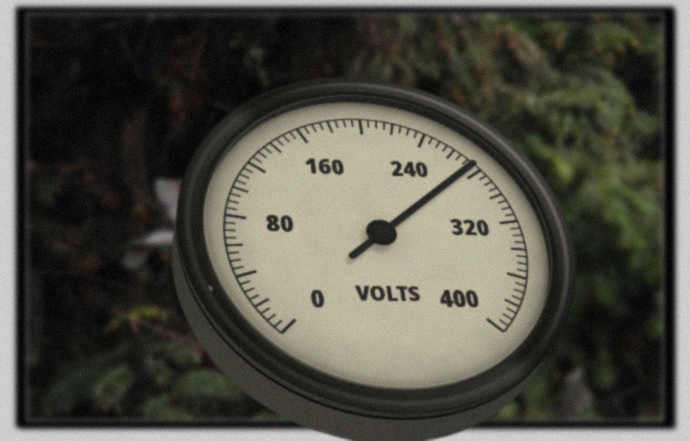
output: 275V
